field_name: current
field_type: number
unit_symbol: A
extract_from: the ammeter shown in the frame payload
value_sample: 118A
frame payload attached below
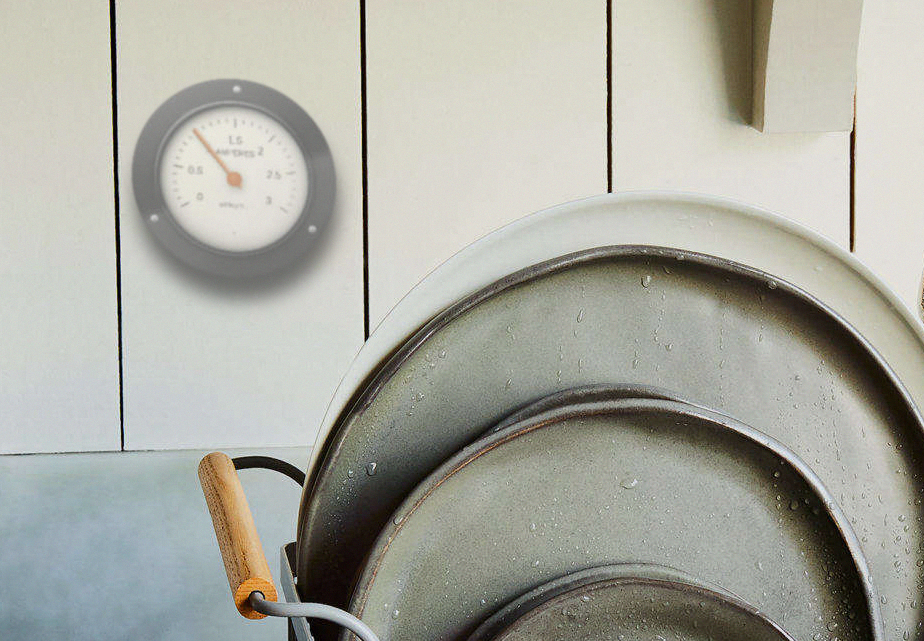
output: 1A
